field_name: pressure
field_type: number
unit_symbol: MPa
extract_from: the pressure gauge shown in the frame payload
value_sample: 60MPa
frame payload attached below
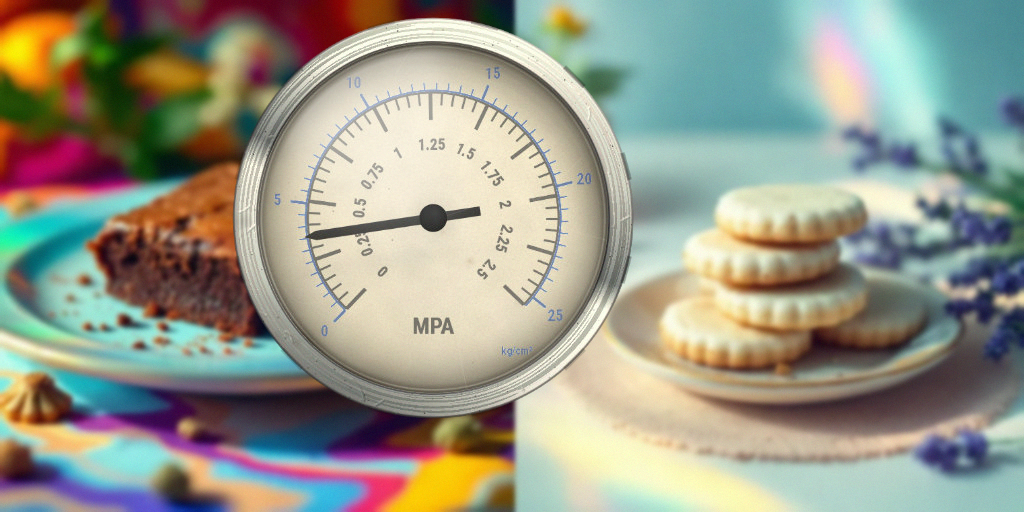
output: 0.35MPa
